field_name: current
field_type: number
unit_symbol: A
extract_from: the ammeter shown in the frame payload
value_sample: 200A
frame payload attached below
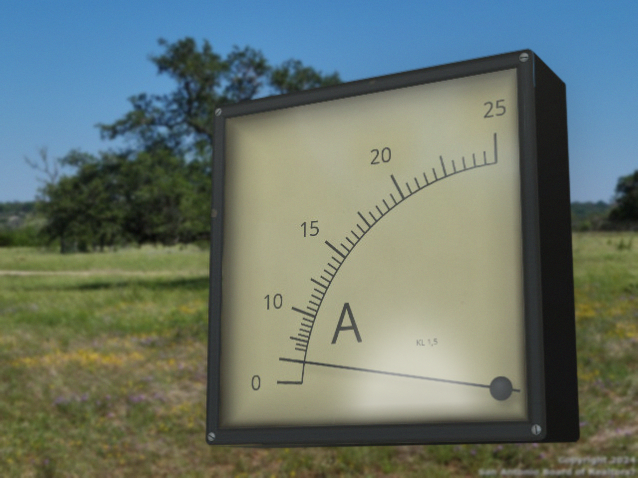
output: 5A
